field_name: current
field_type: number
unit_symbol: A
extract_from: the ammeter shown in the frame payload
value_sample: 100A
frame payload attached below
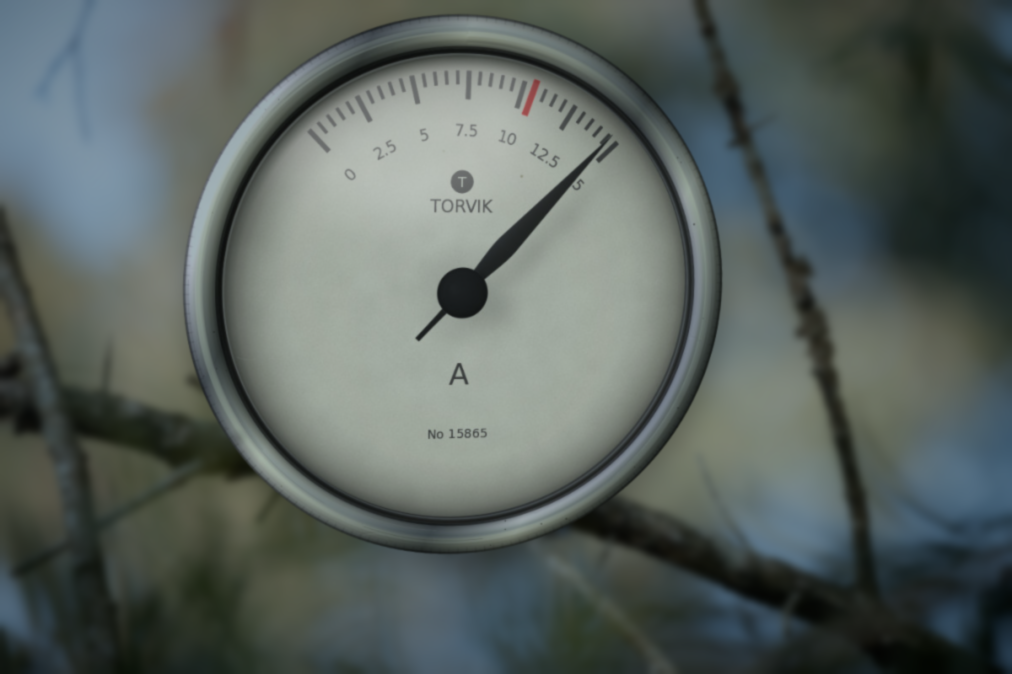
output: 14.5A
